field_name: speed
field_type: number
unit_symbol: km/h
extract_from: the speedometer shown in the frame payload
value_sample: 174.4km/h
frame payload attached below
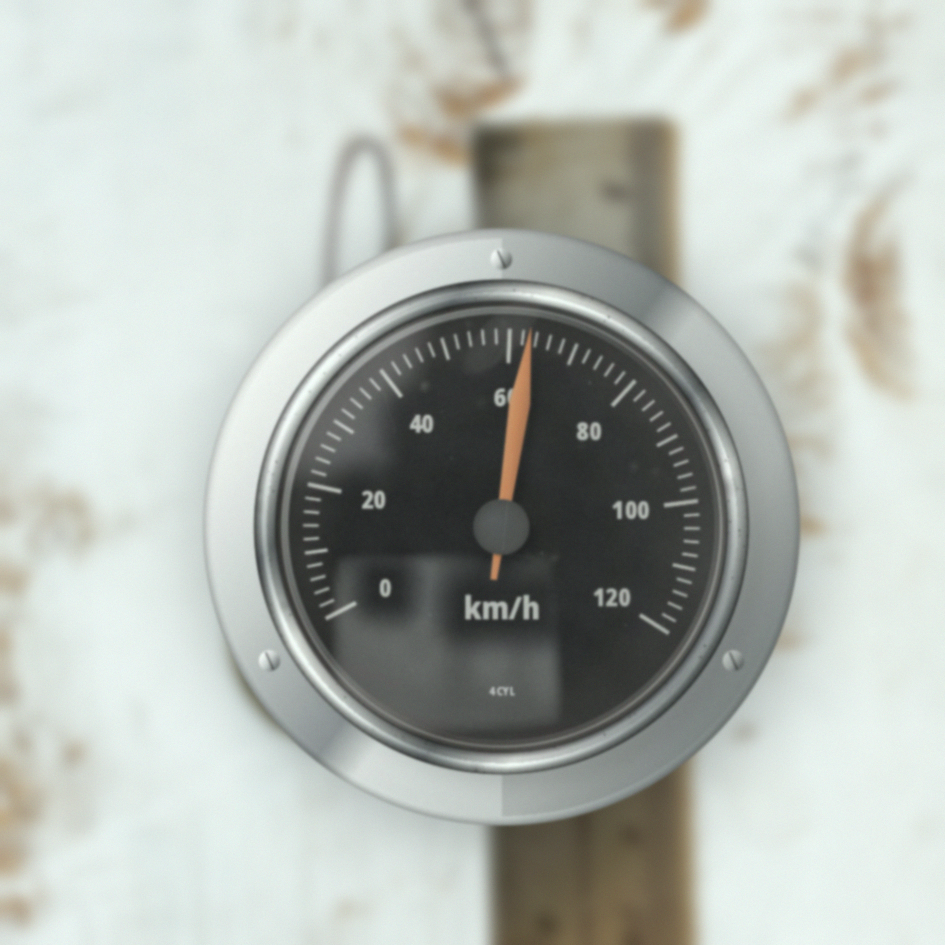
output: 63km/h
